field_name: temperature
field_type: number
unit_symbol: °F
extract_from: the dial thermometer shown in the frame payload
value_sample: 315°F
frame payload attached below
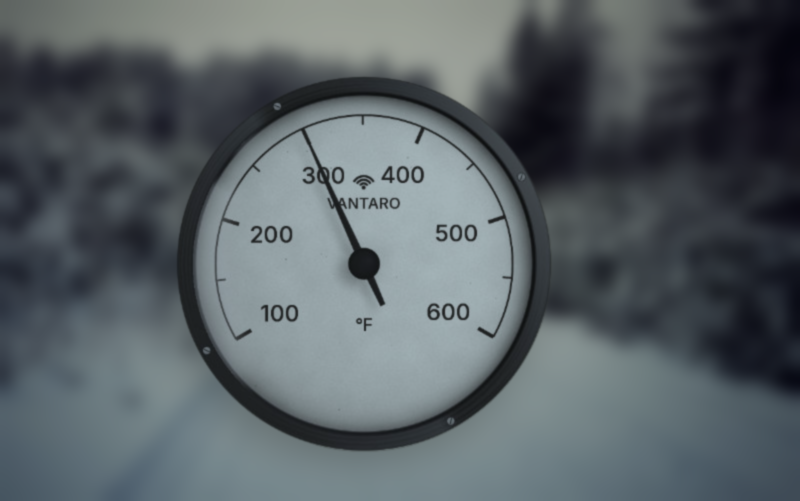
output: 300°F
